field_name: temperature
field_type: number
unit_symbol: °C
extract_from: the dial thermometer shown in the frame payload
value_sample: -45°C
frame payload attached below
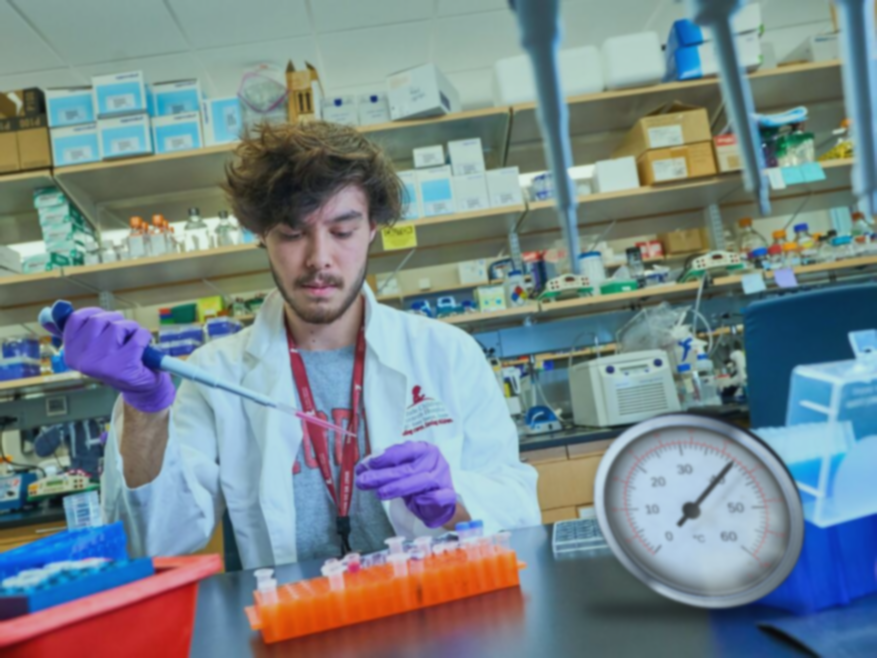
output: 40°C
